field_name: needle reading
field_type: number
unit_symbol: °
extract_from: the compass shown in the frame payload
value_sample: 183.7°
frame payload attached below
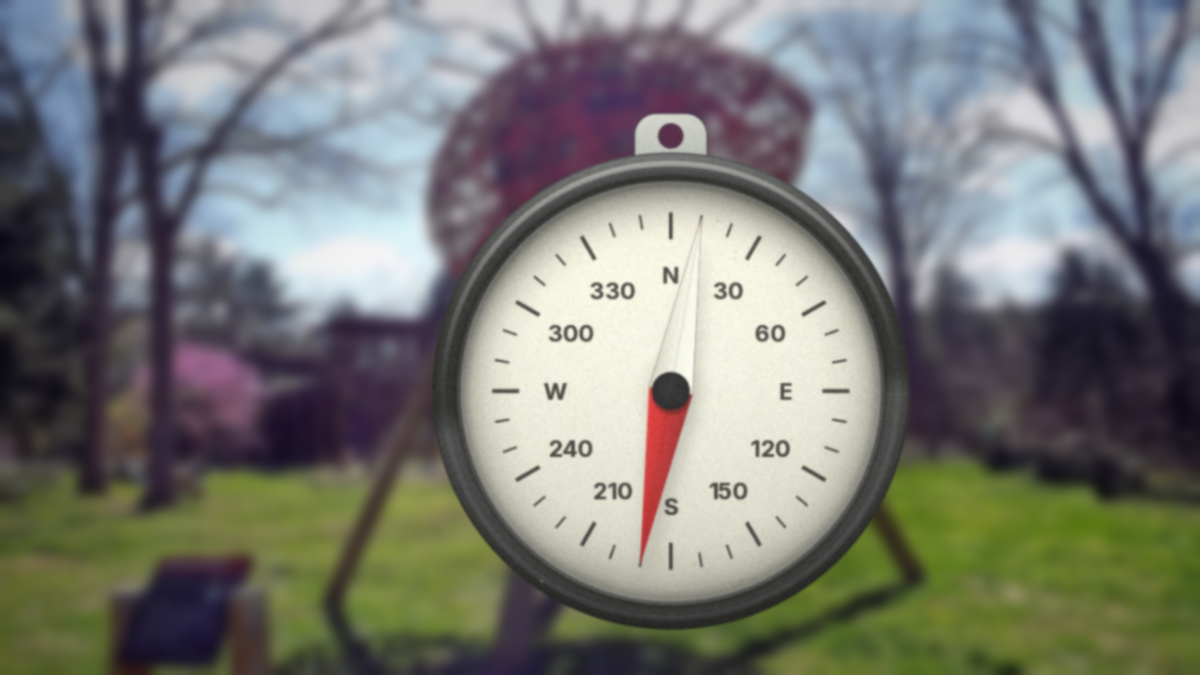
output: 190°
